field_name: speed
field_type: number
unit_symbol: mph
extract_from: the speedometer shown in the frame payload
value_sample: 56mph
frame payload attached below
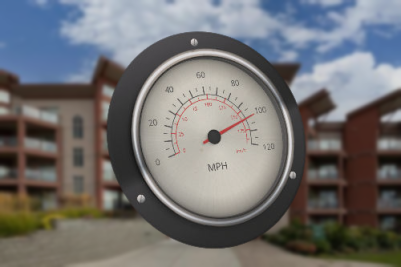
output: 100mph
